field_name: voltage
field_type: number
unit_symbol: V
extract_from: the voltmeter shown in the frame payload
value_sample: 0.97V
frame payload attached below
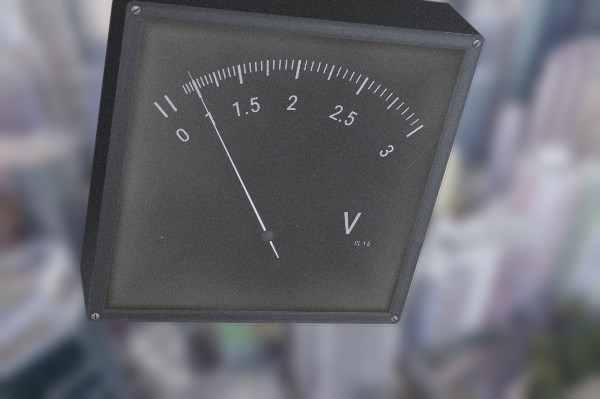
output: 1V
